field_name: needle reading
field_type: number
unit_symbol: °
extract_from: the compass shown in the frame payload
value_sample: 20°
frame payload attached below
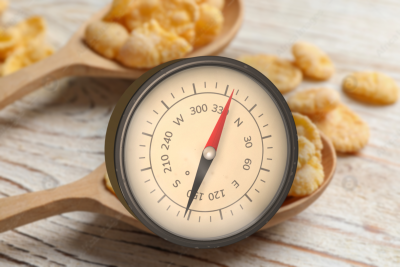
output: 335°
